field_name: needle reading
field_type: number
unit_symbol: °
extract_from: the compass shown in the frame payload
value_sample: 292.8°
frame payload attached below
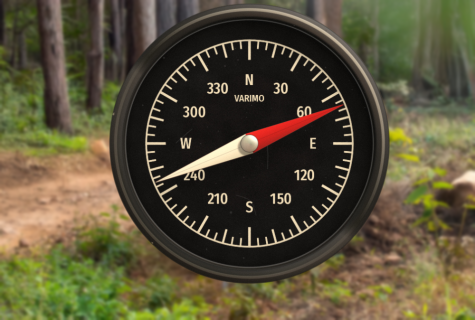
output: 67.5°
